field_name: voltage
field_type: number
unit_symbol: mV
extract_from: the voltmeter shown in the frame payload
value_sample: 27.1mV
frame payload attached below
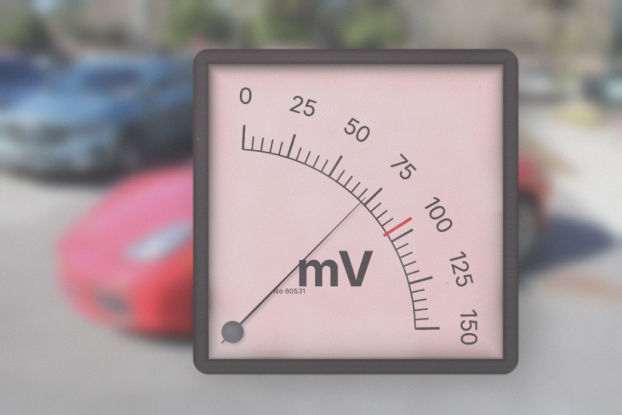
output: 72.5mV
